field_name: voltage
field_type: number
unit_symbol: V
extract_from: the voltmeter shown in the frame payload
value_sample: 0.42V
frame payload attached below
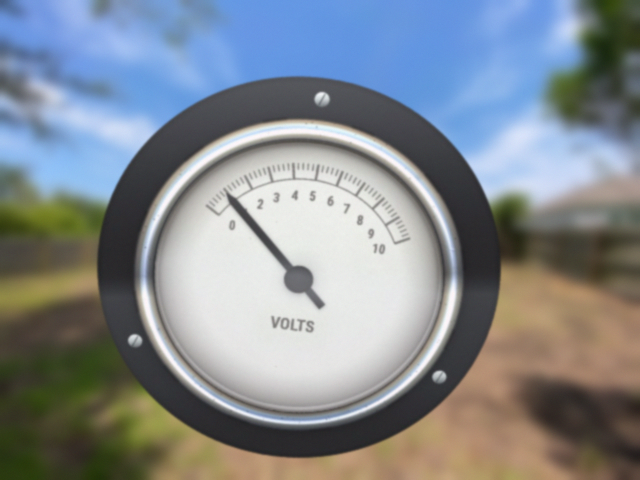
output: 1V
